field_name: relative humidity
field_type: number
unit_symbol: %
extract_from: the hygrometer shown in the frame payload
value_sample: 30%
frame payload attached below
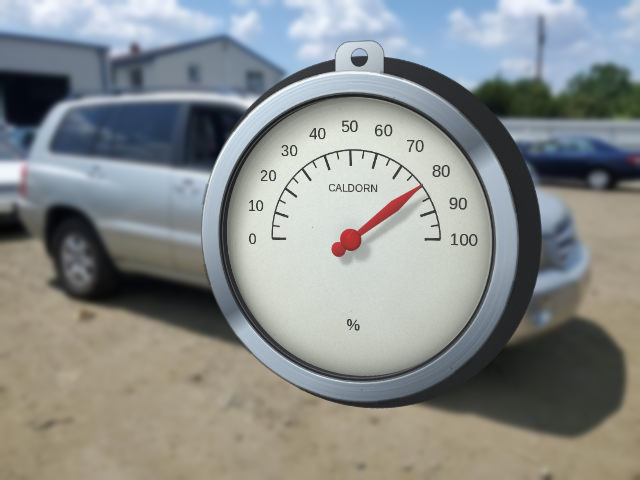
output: 80%
